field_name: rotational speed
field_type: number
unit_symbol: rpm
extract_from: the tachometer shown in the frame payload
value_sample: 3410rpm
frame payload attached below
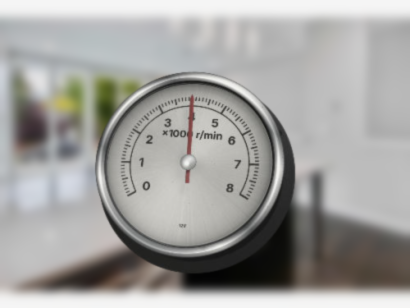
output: 4000rpm
